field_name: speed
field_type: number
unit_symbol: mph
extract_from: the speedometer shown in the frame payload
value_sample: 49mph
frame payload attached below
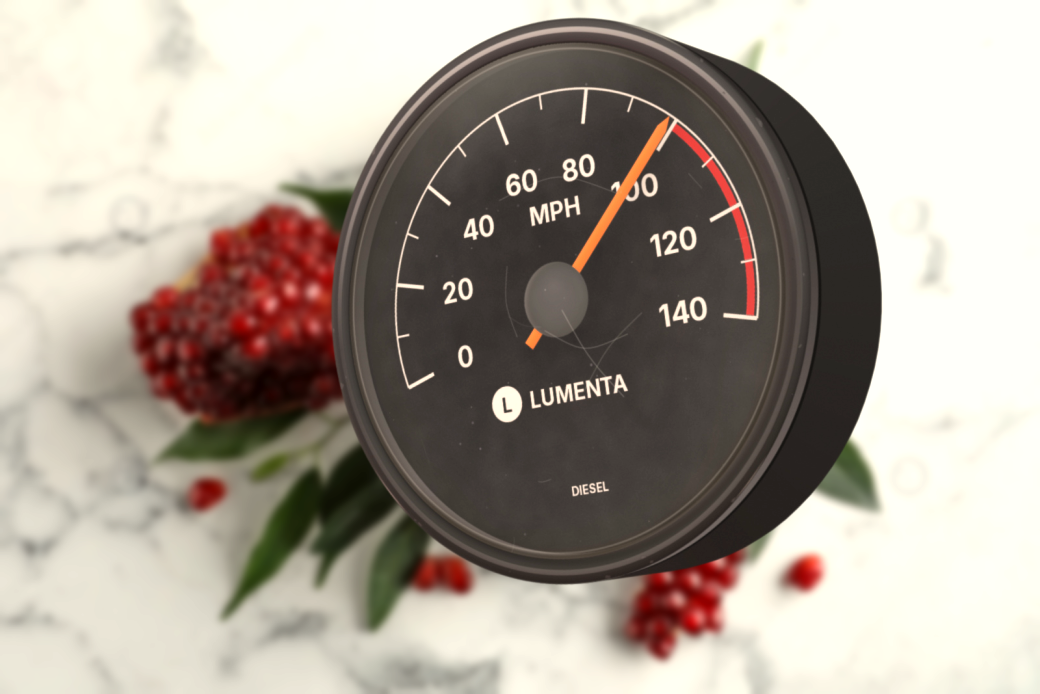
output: 100mph
